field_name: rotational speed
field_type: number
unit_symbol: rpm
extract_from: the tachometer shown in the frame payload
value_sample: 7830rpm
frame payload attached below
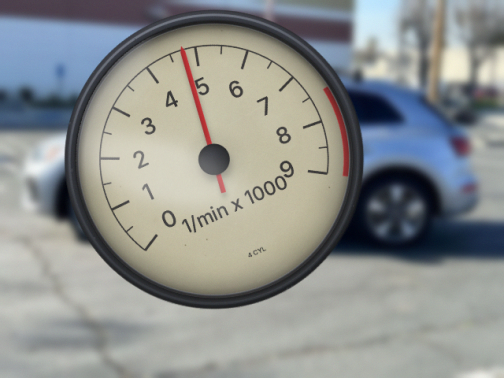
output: 4750rpm
